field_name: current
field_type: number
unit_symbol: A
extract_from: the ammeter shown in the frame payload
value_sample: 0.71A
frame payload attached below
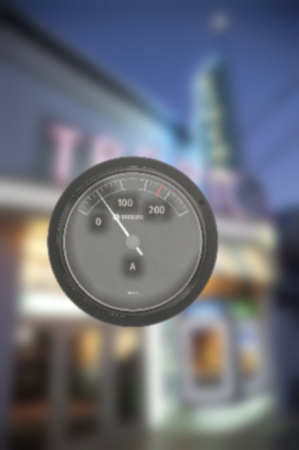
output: 50A
